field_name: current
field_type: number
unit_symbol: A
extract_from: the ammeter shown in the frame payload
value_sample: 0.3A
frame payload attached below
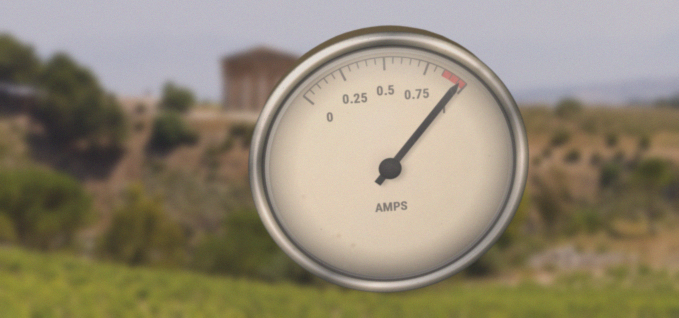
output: 0.95A
